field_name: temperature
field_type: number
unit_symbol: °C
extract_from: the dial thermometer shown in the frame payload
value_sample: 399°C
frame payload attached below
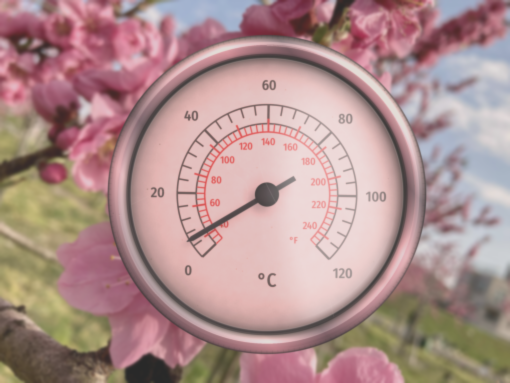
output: 6°C
